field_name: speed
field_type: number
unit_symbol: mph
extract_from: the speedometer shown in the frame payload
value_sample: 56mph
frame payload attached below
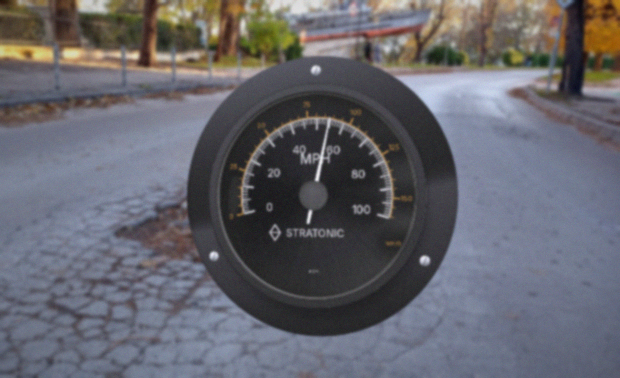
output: 55mph
